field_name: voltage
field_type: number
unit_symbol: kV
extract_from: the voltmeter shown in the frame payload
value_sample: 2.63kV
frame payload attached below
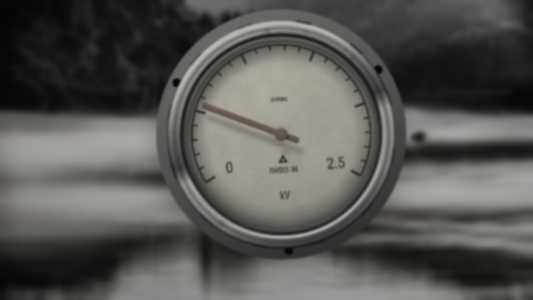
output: 0.55kV
